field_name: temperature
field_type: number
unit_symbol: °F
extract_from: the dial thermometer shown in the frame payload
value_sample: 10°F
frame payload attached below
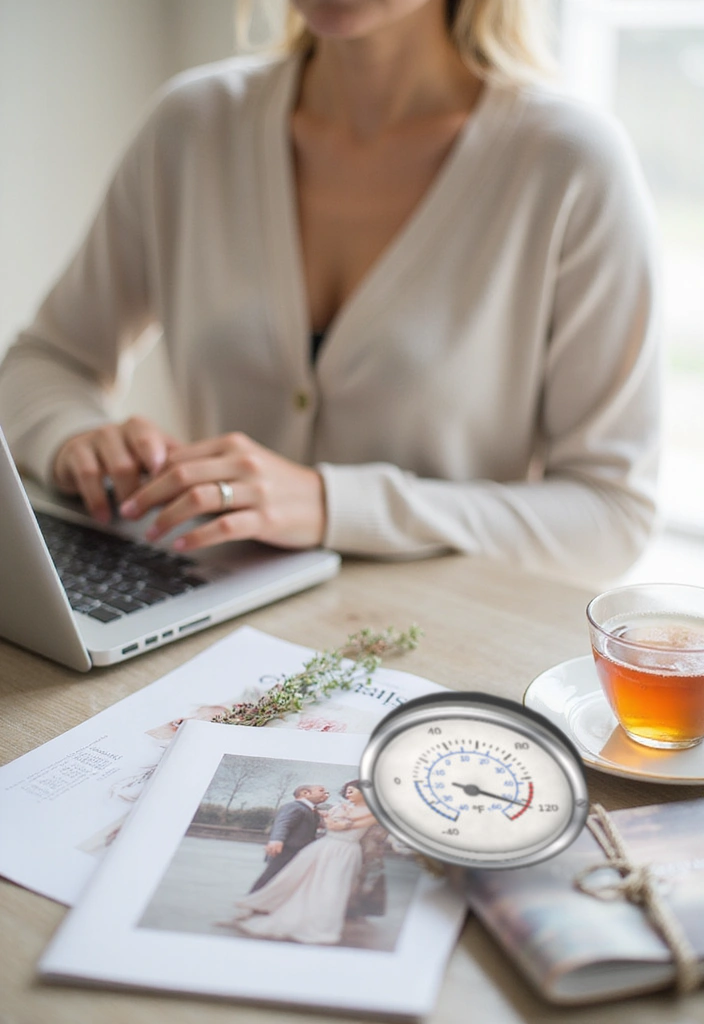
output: 120°F
